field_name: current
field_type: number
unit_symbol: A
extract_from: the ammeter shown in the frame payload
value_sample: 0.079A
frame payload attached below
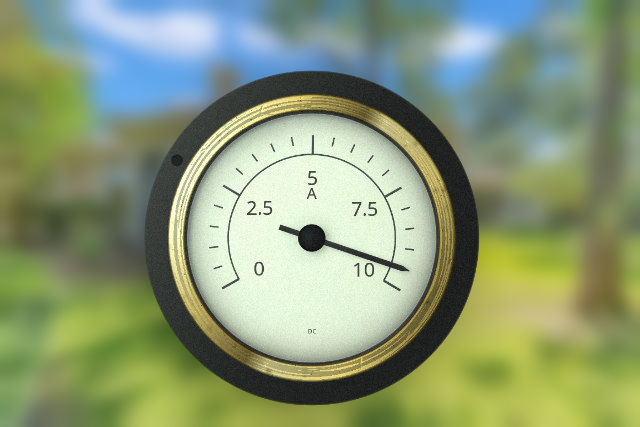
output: 9.5A
